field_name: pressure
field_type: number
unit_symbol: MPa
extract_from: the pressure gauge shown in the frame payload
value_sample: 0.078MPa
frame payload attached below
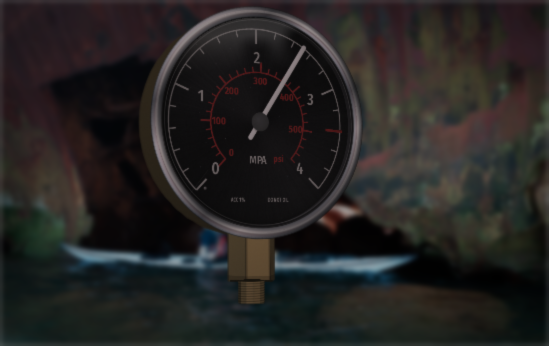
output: 2.5MPa
